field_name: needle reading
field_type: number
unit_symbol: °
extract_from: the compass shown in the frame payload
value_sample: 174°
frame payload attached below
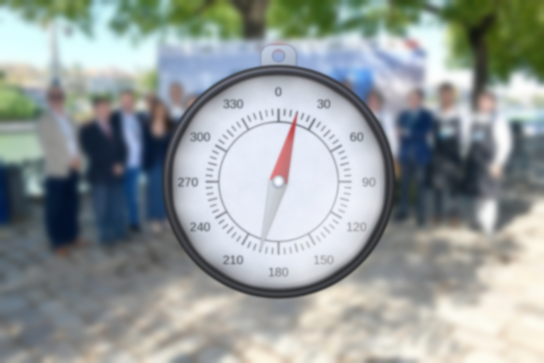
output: 15°
